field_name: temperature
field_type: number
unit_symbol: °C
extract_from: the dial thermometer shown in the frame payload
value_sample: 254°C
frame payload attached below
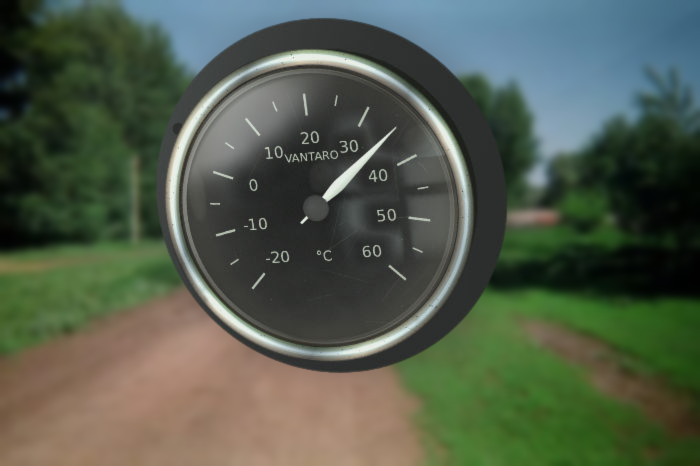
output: 35°C
